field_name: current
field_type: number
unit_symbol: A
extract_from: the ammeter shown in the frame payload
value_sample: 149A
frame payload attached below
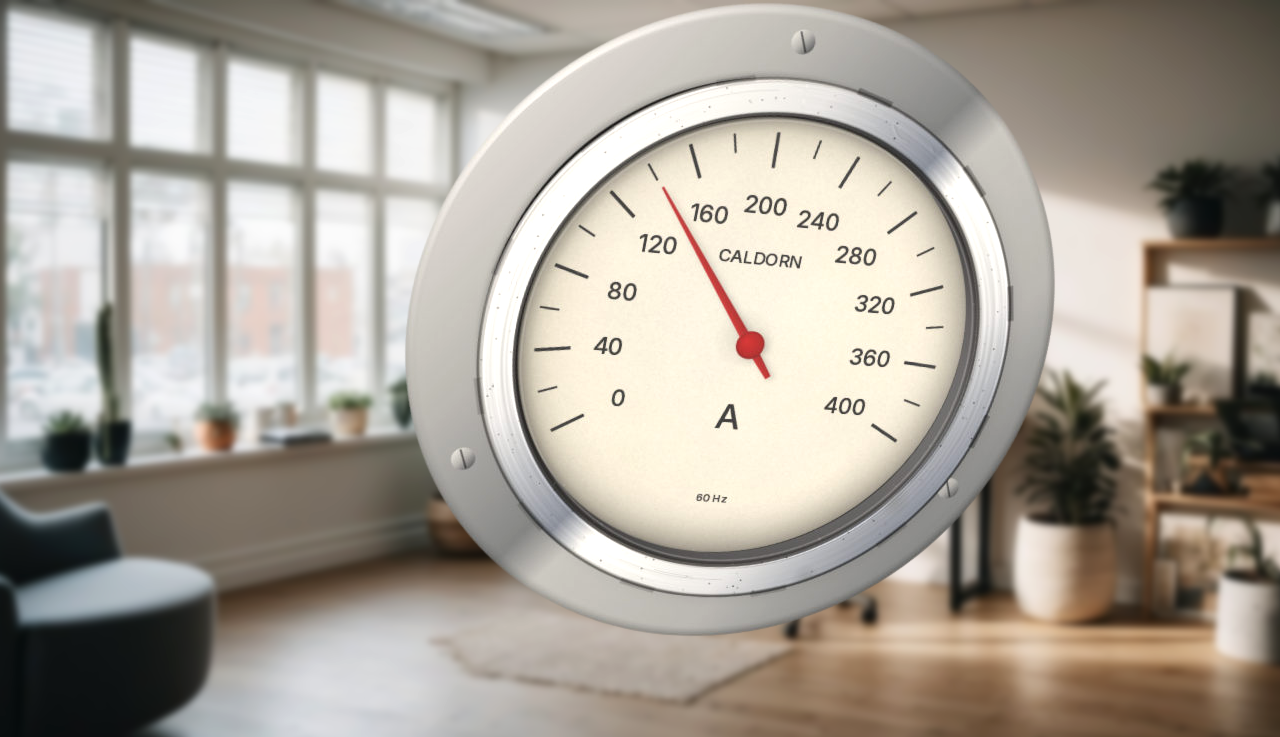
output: 140A
